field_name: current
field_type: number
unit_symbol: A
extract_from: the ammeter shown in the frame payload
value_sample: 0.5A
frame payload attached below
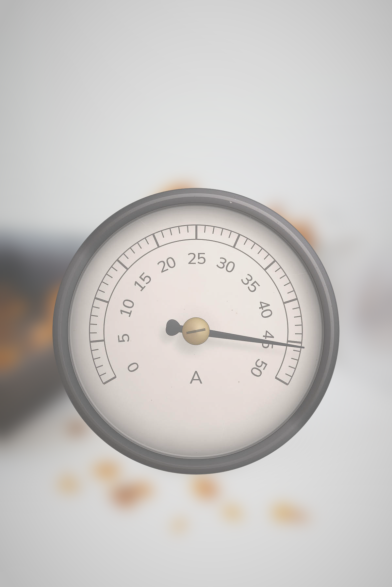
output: 45.5A
